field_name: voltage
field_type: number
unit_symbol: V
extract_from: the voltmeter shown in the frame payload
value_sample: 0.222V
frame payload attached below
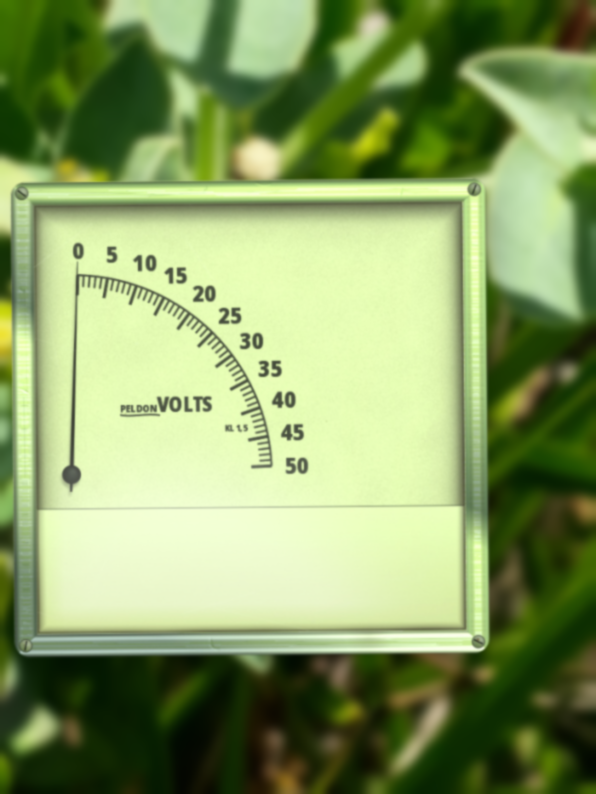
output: 0V
